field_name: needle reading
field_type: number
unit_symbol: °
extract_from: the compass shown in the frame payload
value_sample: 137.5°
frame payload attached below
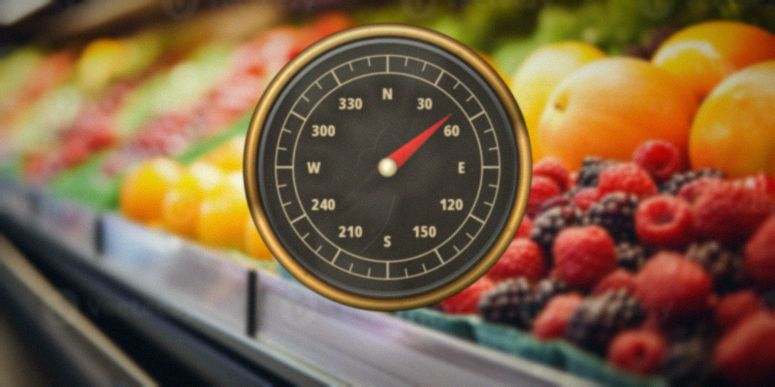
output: 50°
